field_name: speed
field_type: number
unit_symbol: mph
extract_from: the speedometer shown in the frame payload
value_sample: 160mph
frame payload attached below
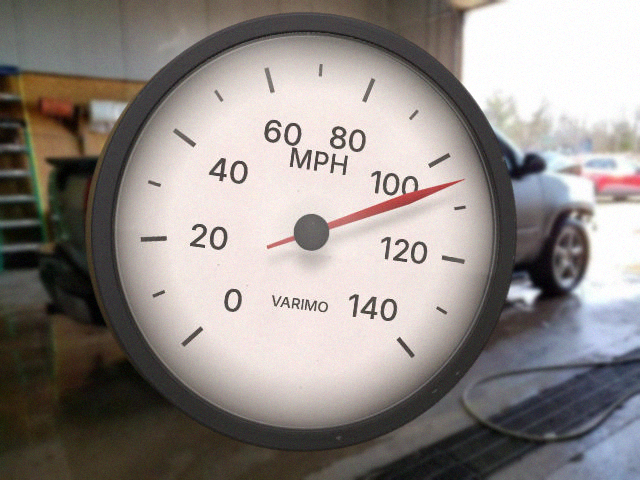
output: 105mph
